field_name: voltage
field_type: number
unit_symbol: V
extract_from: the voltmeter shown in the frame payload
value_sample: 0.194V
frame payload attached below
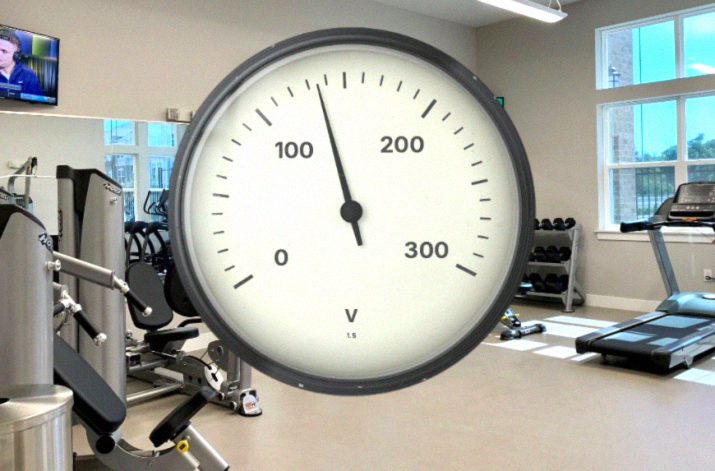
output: 135V
